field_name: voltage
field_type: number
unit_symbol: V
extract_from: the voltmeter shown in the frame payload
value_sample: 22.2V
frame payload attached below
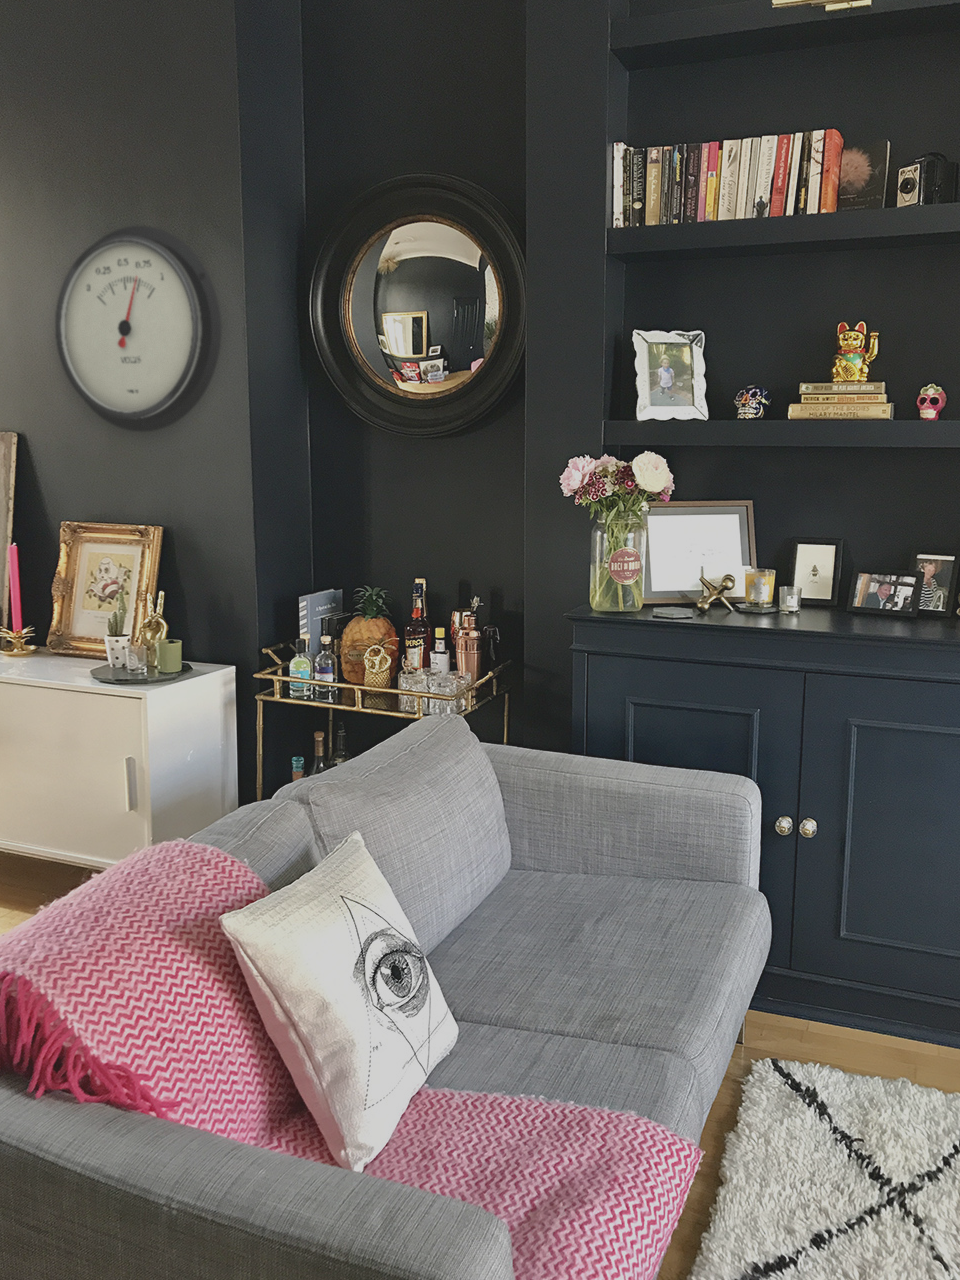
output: 0.75V
